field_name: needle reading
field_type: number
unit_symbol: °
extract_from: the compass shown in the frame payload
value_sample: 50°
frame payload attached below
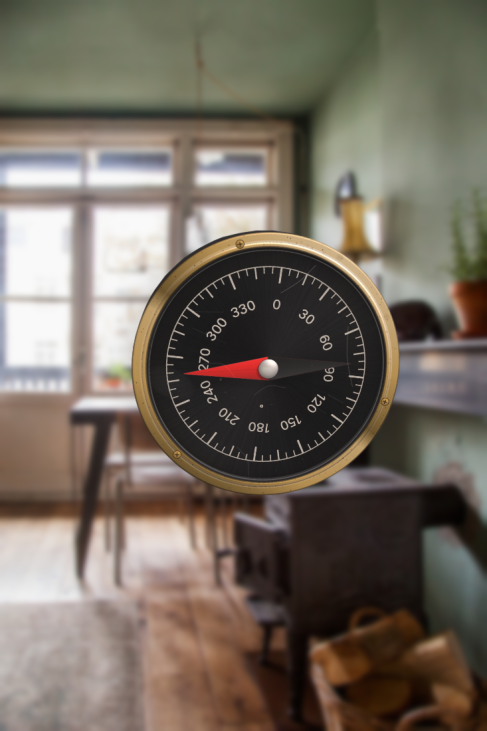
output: 260°
